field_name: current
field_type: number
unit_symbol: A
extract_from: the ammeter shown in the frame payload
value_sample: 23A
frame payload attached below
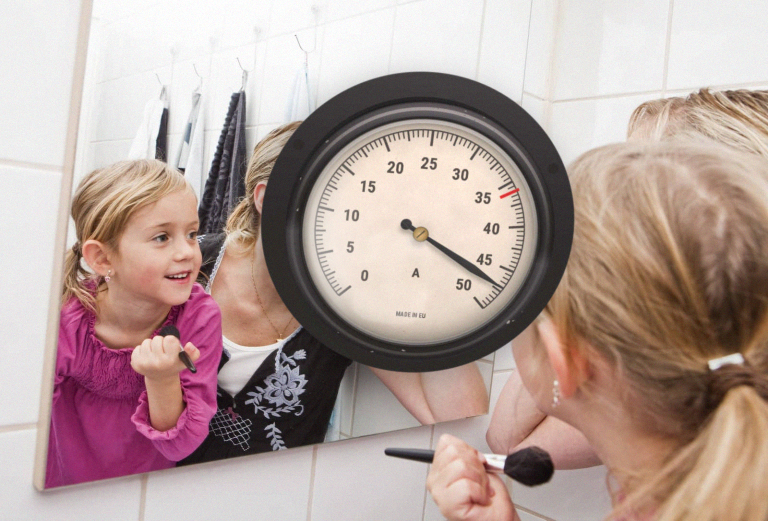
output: 47A
